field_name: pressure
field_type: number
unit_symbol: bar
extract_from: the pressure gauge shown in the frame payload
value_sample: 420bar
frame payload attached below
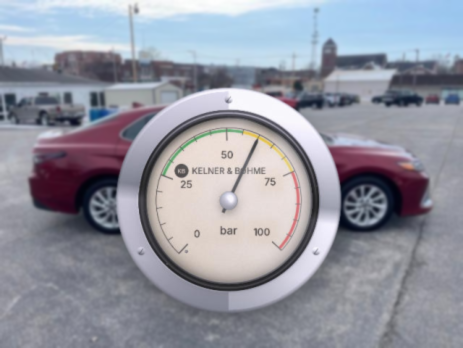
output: 60bar
